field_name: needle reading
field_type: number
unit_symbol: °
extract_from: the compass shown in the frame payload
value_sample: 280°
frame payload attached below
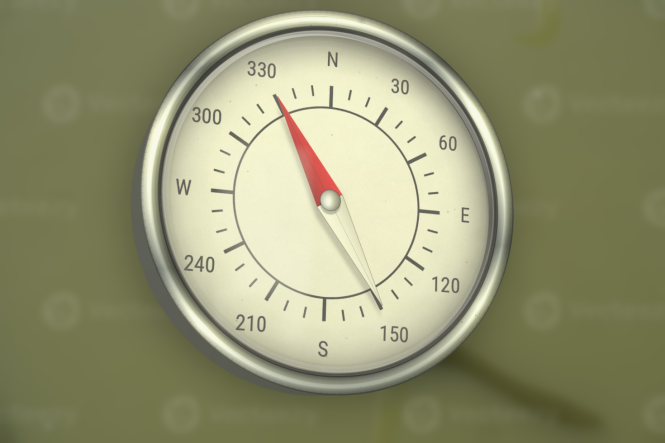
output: 330°
